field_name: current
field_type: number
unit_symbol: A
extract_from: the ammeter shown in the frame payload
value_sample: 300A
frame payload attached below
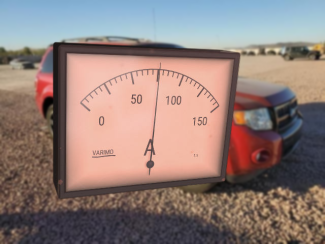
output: 75A
